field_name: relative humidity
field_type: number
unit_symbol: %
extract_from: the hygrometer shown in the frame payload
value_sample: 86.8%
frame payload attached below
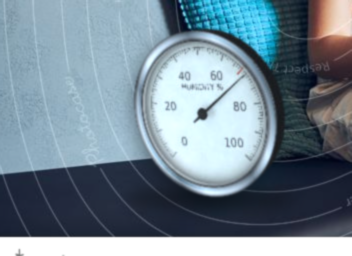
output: 70%
